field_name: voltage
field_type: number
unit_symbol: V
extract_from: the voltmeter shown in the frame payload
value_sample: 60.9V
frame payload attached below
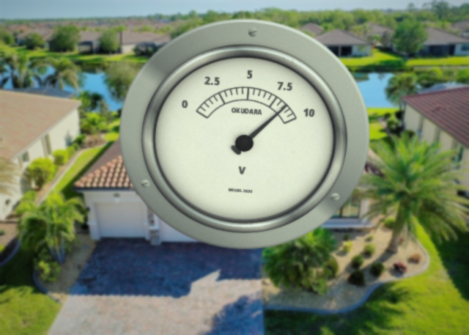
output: 8.5V
